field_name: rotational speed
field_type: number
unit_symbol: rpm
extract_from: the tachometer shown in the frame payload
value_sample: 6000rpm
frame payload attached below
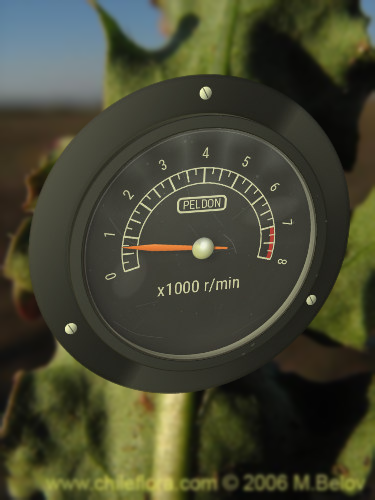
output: 750rpm
